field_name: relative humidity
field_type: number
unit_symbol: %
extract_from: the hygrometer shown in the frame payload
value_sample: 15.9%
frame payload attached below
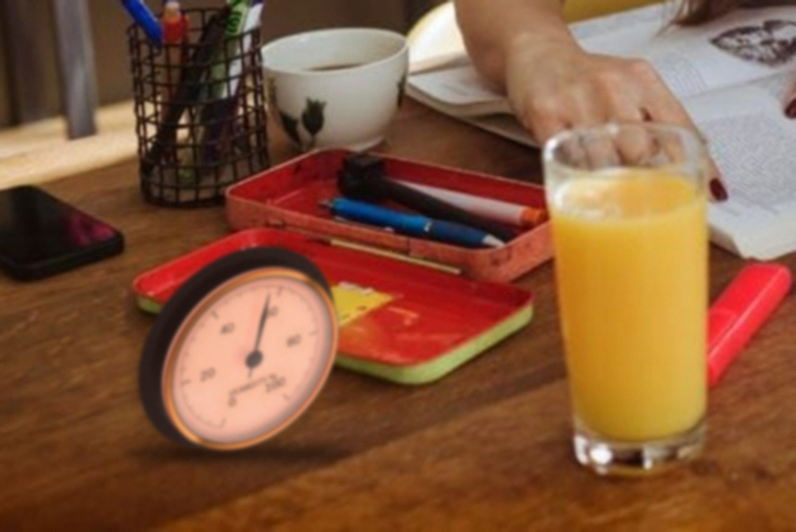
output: 56%
